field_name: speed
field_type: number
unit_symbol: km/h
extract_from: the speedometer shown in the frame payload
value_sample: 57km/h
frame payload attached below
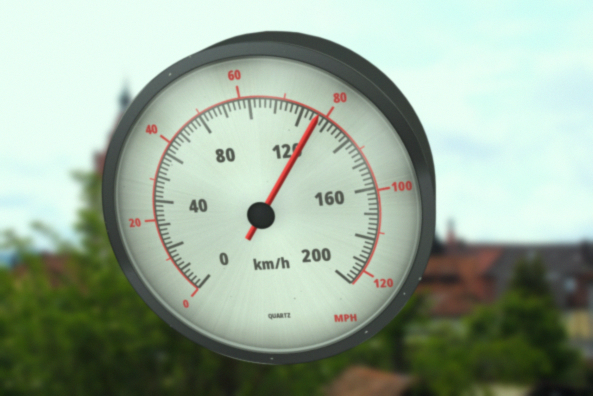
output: 126km/h
